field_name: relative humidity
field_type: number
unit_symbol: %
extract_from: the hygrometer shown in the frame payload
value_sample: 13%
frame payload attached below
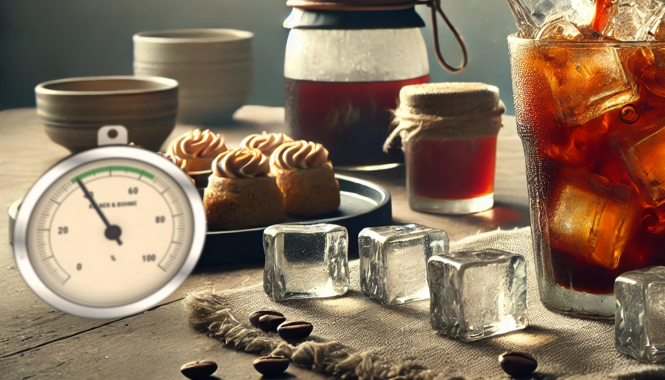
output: 40%
